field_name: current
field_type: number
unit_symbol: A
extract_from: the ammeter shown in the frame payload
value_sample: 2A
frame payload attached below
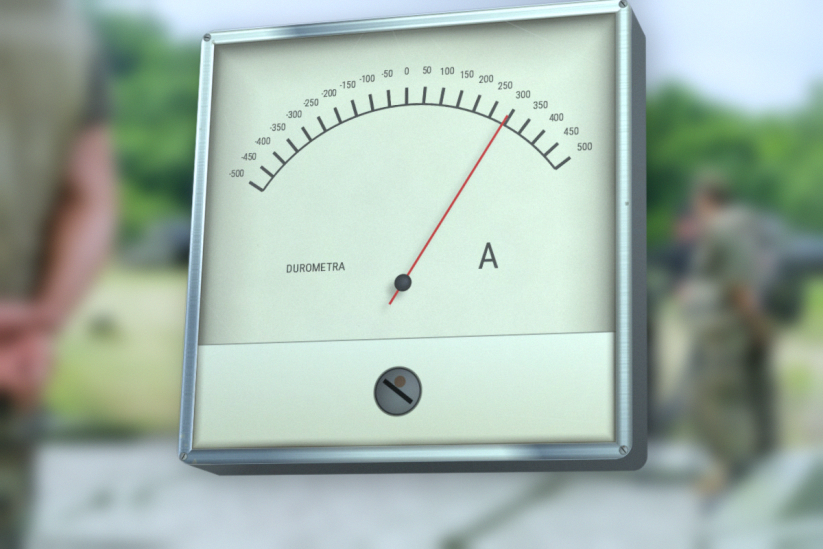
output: 300A
